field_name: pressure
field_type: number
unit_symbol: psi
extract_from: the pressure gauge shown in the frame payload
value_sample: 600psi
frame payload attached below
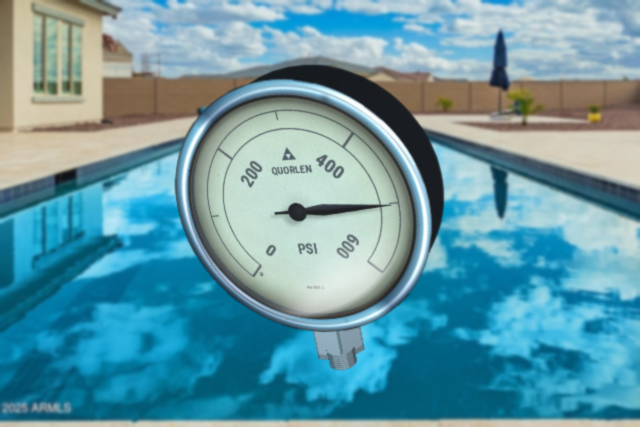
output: 500psi
